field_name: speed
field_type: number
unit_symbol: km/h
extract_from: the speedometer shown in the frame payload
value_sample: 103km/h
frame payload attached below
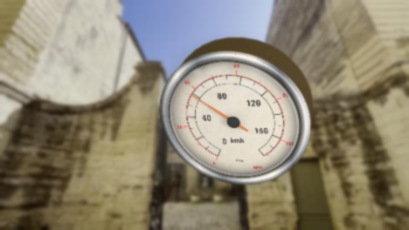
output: 60km/h
